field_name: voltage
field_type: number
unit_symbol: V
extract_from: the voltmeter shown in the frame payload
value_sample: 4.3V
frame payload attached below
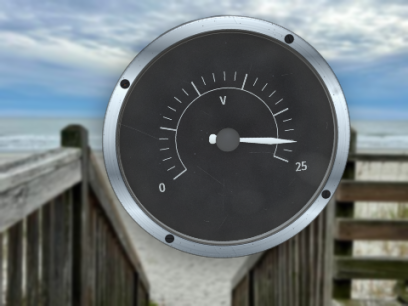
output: 23V
